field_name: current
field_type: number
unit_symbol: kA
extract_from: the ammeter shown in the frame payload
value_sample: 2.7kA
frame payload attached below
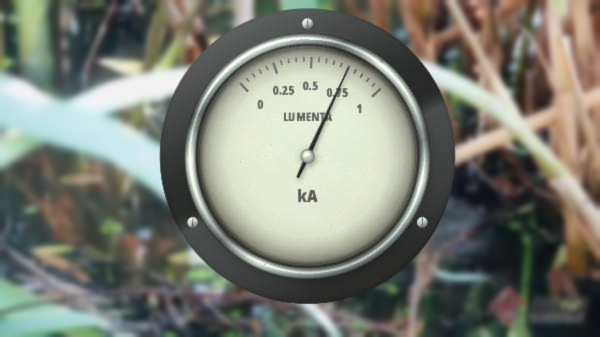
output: 0.75kA
